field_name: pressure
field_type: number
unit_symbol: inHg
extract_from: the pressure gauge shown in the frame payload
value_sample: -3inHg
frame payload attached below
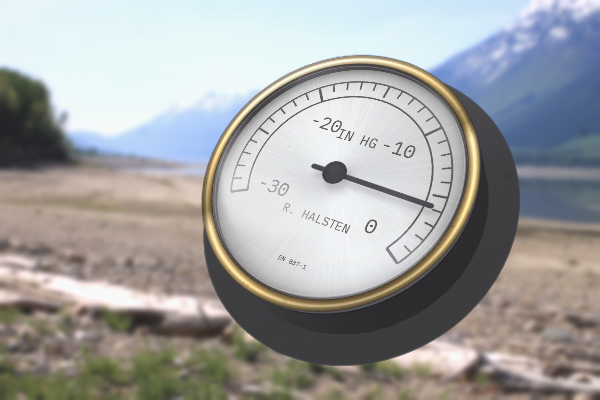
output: -4inHg
